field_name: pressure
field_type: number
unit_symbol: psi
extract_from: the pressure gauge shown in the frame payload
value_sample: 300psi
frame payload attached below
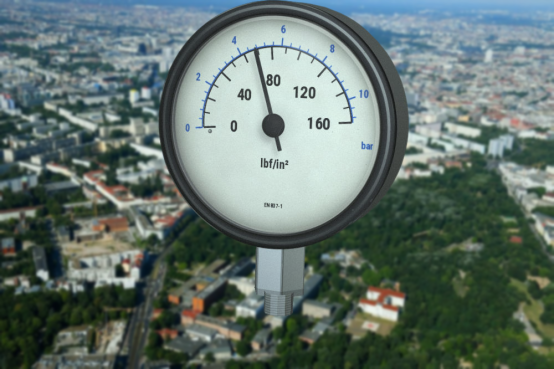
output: 70psi
